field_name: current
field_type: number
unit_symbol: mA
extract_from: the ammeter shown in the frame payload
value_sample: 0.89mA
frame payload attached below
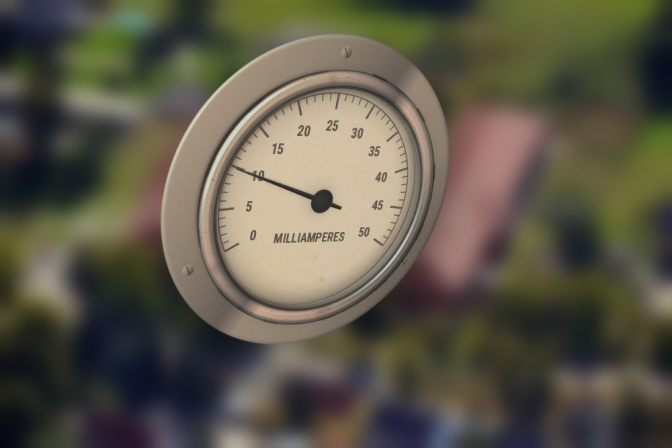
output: 10mA
